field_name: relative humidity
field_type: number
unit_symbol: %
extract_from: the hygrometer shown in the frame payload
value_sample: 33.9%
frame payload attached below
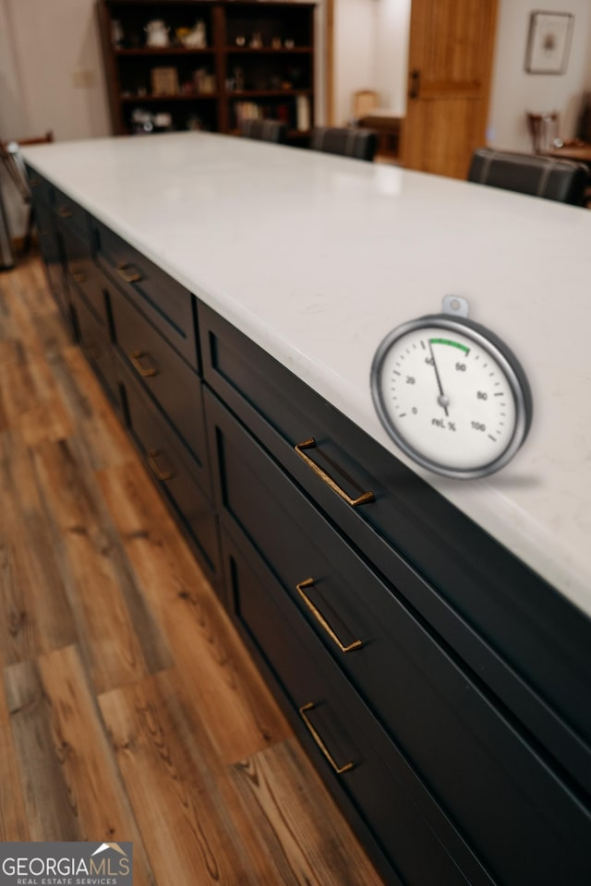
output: 44%
